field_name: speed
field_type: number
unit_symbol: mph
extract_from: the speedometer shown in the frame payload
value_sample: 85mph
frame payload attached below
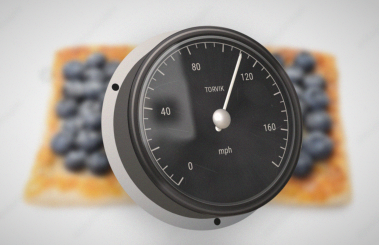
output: 110mph
